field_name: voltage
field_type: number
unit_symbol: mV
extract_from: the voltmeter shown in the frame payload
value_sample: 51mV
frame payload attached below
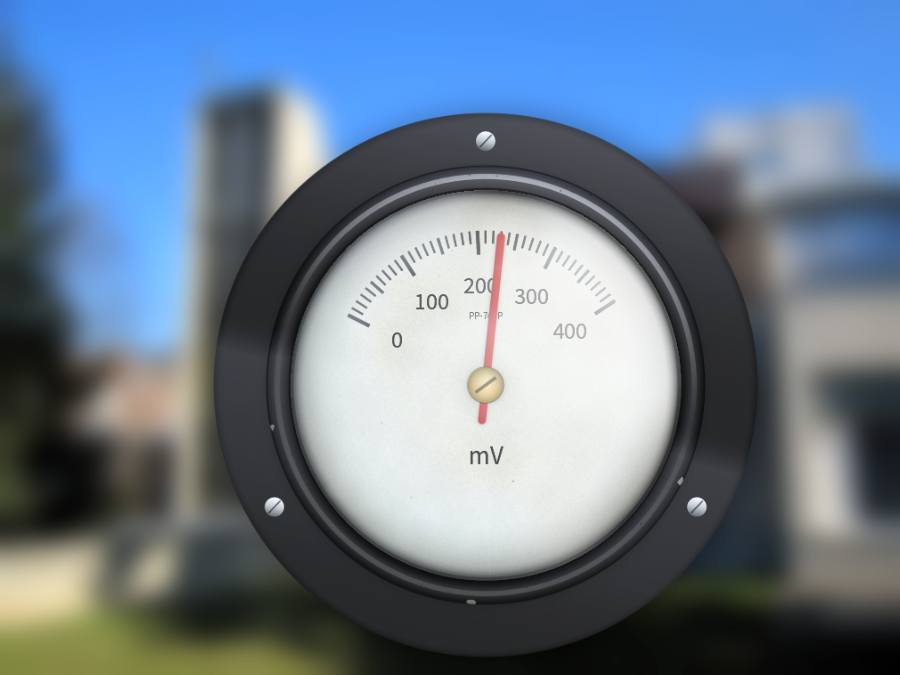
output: 230mV
